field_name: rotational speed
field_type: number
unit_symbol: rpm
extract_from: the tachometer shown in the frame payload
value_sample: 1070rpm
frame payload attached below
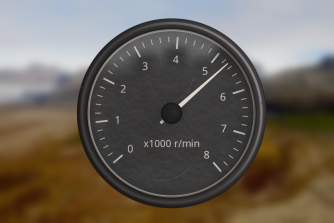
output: 5300rpm
